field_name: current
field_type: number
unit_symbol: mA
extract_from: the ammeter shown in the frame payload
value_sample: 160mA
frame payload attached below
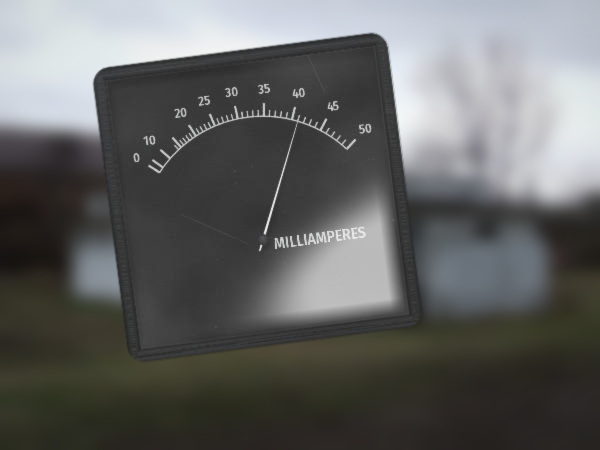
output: 41mA
